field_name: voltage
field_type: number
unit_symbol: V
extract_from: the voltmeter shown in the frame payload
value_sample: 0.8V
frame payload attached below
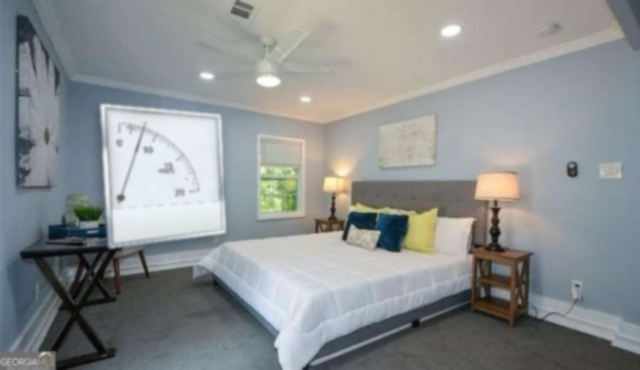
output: 7.5V
